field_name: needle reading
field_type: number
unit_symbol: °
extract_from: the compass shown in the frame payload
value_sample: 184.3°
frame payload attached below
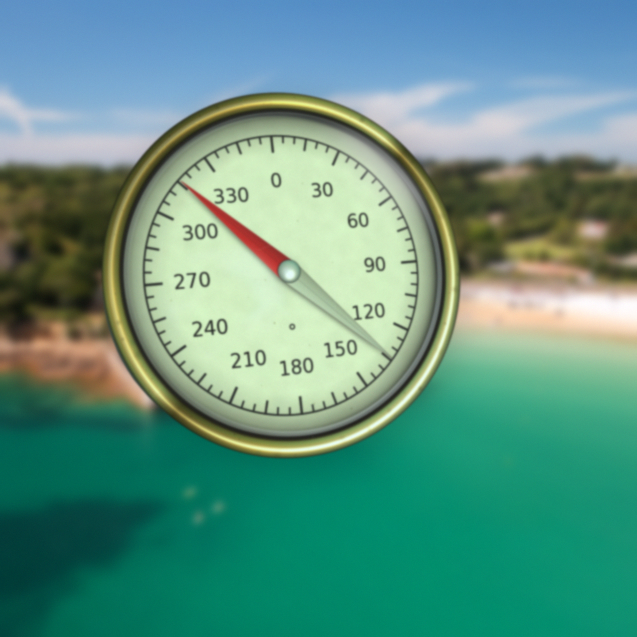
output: 315°
